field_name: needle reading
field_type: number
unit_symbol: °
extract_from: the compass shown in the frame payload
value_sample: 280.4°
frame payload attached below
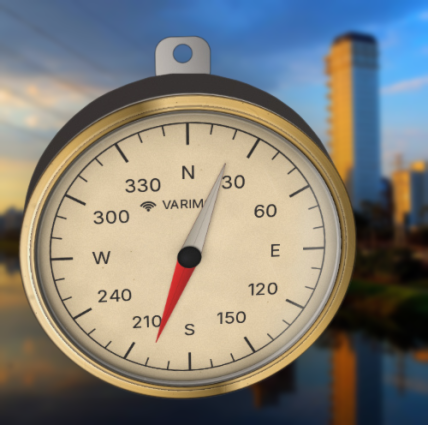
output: 200°
